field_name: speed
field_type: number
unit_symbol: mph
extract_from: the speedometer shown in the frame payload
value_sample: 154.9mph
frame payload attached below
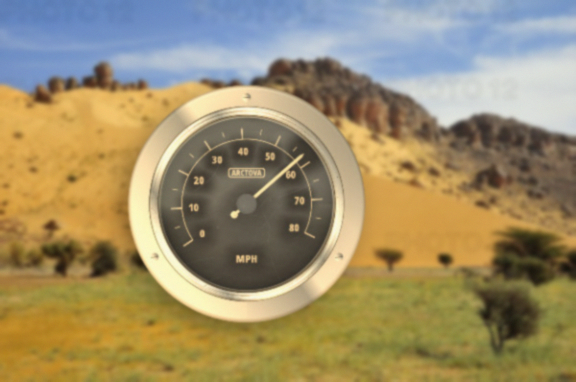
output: 57.5mph
